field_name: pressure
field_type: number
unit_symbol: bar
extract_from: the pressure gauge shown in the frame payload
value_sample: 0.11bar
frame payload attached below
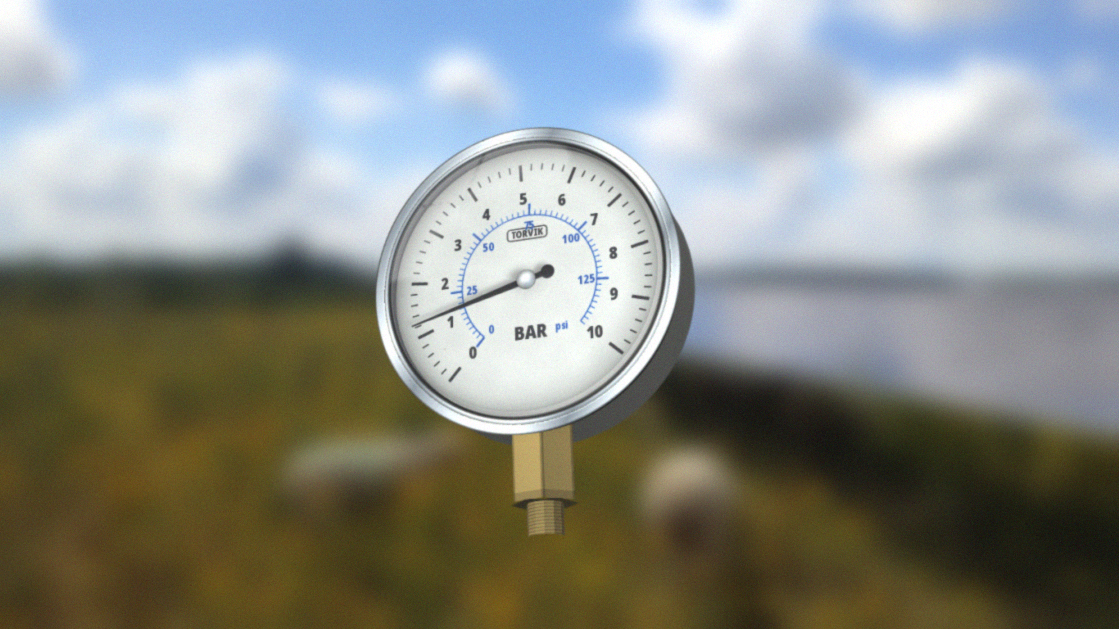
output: 1.2bar
